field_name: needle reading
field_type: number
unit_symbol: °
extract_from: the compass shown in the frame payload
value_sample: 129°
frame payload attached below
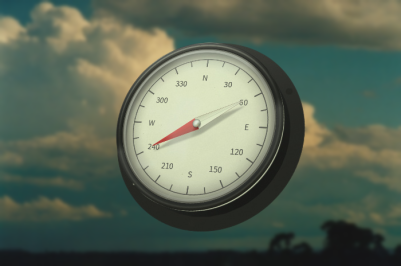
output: 240°
